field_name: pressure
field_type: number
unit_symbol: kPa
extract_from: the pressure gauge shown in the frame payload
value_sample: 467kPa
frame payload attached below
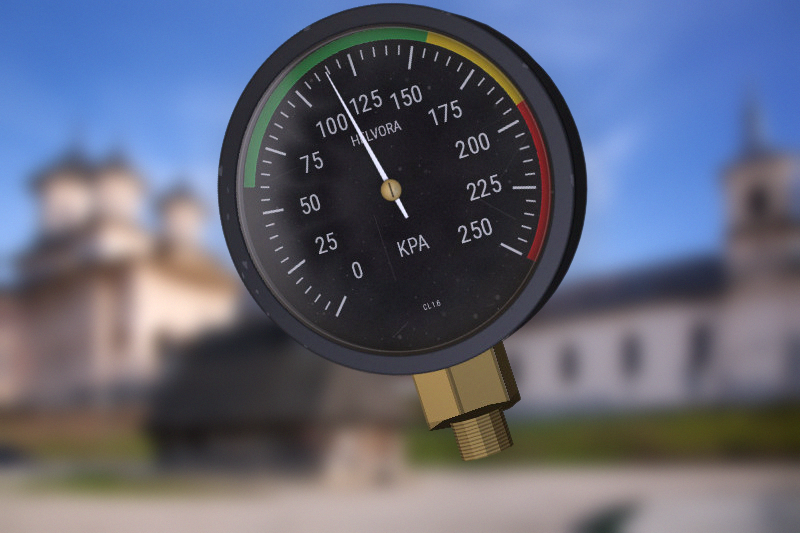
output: 115kPa
